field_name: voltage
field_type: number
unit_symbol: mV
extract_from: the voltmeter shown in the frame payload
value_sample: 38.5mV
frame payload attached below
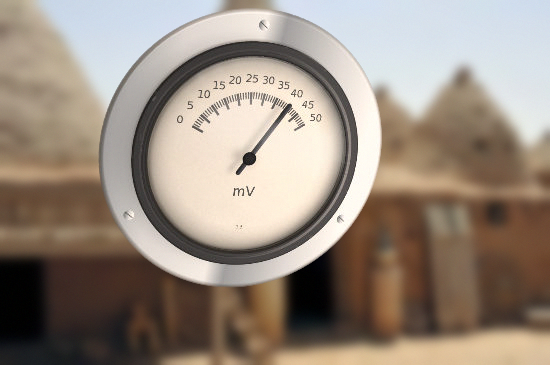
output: 40mV
